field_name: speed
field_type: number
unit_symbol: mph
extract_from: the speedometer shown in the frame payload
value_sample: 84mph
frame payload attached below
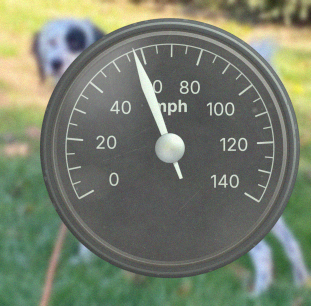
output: 57.5mph
